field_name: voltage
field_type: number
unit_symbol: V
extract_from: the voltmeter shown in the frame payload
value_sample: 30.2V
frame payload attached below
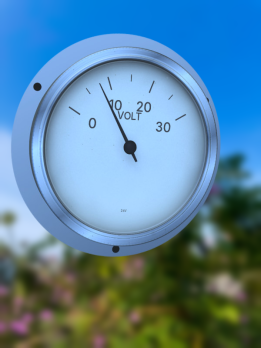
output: 7.5V
